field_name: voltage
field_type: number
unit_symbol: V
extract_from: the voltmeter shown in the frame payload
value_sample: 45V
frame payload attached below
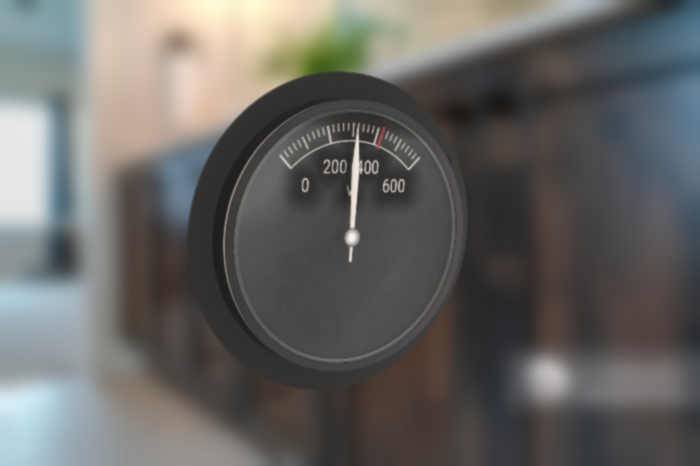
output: 300V
